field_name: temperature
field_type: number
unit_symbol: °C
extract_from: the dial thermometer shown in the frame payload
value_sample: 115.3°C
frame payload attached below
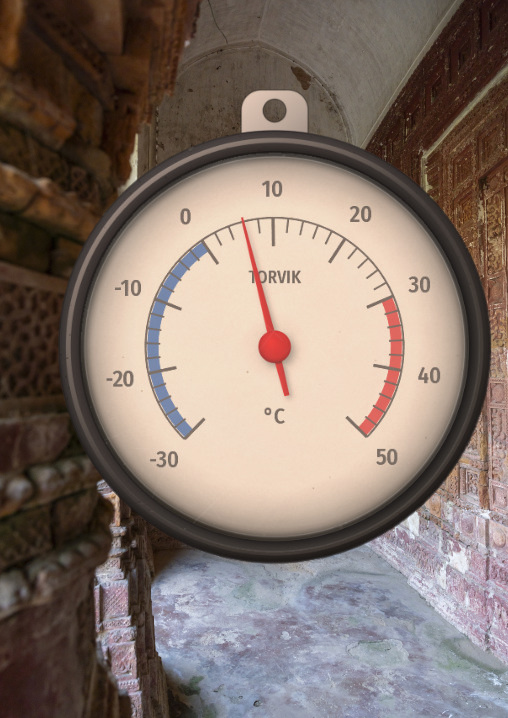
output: 6°C
